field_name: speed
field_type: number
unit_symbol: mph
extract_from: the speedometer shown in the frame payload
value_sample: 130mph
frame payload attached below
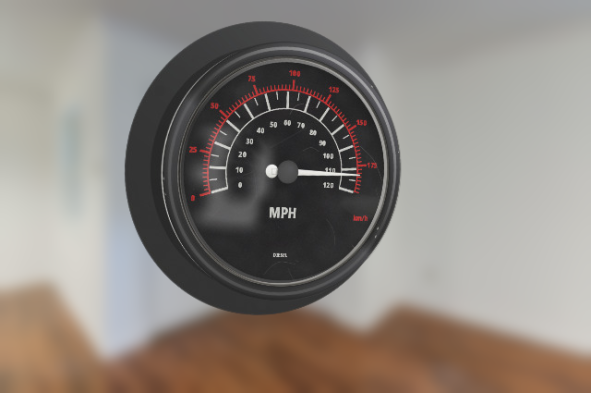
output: 112.5mph
